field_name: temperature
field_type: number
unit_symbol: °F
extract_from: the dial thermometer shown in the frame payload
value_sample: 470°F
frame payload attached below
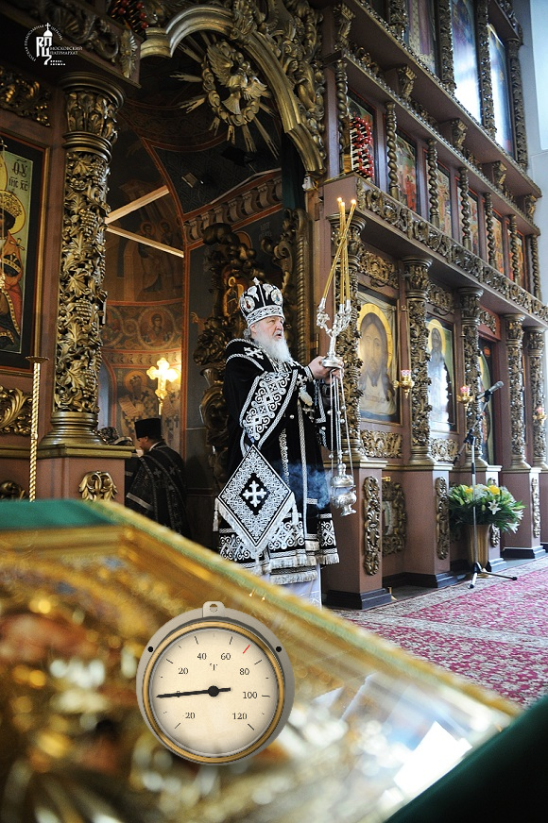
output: 0°F
